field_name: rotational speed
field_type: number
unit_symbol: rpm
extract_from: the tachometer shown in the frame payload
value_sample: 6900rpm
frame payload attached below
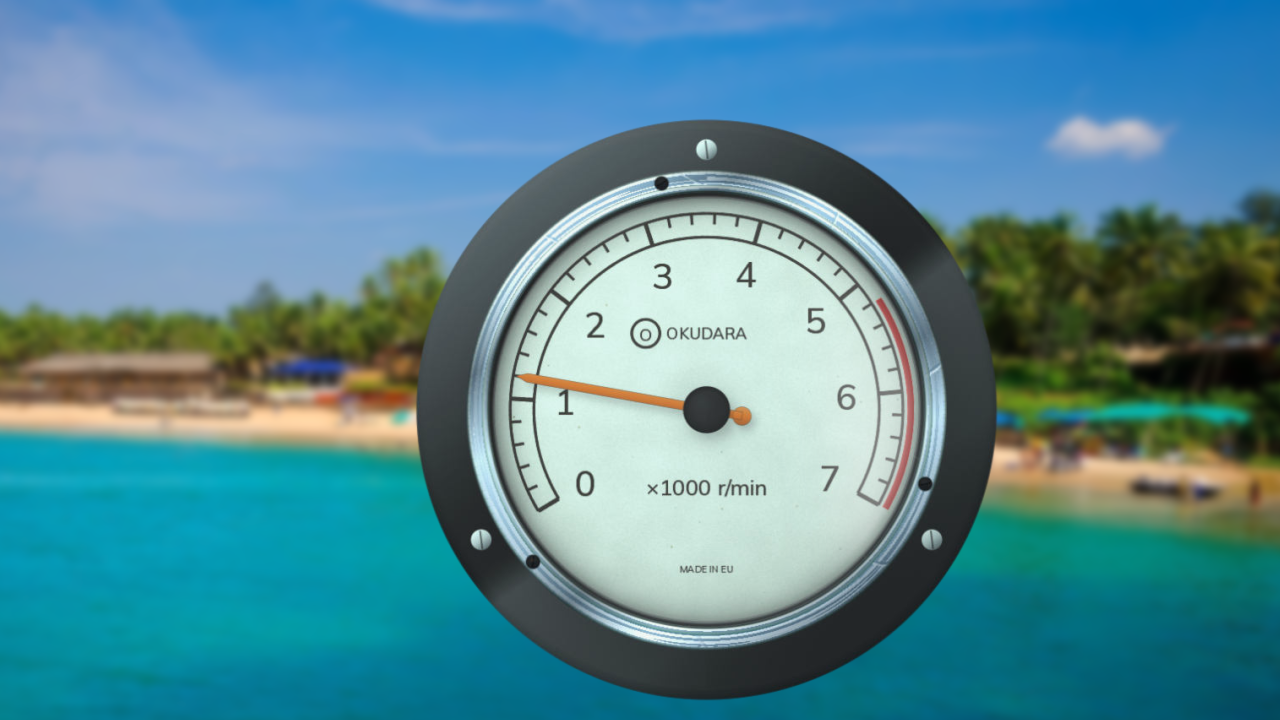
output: 1200rpm
